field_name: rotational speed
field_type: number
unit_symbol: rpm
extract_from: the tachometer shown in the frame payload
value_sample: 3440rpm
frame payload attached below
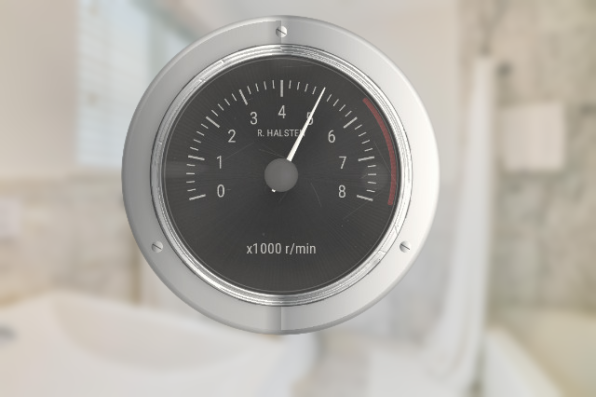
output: 5000rpm
